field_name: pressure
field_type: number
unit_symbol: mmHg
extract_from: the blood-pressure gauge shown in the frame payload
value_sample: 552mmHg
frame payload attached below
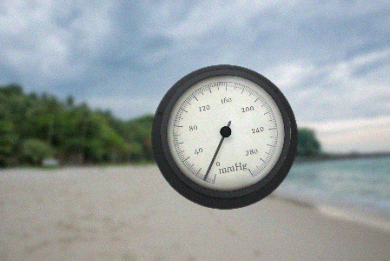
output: 10mmHg
